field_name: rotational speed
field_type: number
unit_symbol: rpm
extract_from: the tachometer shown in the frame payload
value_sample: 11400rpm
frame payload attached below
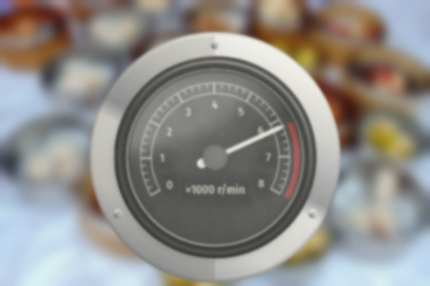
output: 6200rpm
